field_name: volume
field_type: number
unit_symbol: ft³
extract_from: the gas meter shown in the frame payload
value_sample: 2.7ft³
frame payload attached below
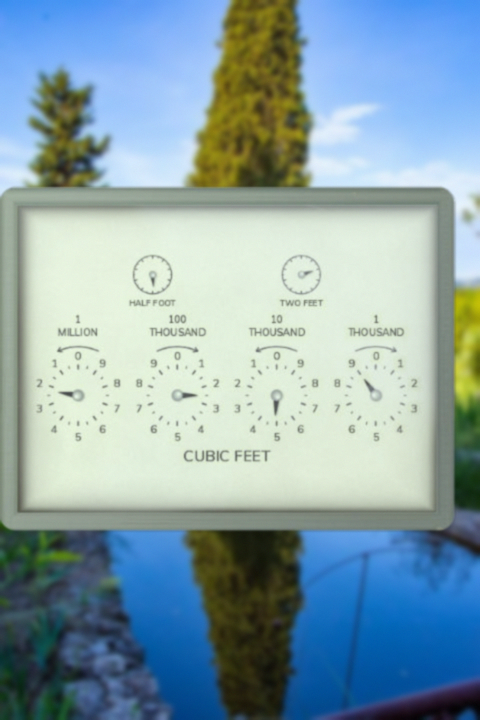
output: 224900ft³
